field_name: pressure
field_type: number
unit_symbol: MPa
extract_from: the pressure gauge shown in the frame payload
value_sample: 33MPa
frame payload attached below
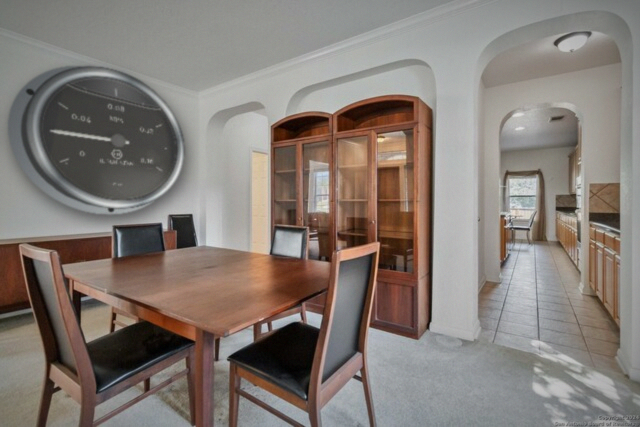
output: 0.02MPa
